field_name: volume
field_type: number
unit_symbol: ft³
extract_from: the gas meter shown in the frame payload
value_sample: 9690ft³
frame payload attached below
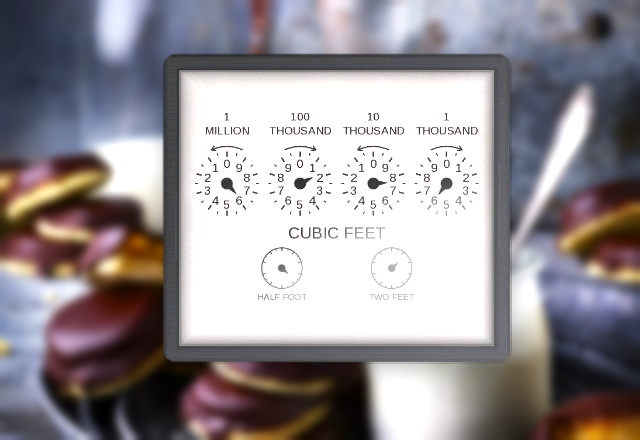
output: 617600ft³
